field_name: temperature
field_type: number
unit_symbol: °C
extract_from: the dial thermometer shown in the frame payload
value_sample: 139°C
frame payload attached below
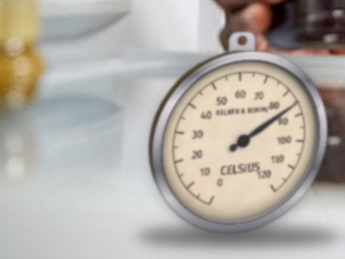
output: 85°C
